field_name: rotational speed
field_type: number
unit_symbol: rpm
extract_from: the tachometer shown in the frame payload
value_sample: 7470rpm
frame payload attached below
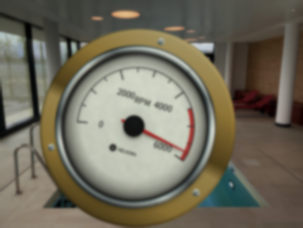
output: 5750rpm
